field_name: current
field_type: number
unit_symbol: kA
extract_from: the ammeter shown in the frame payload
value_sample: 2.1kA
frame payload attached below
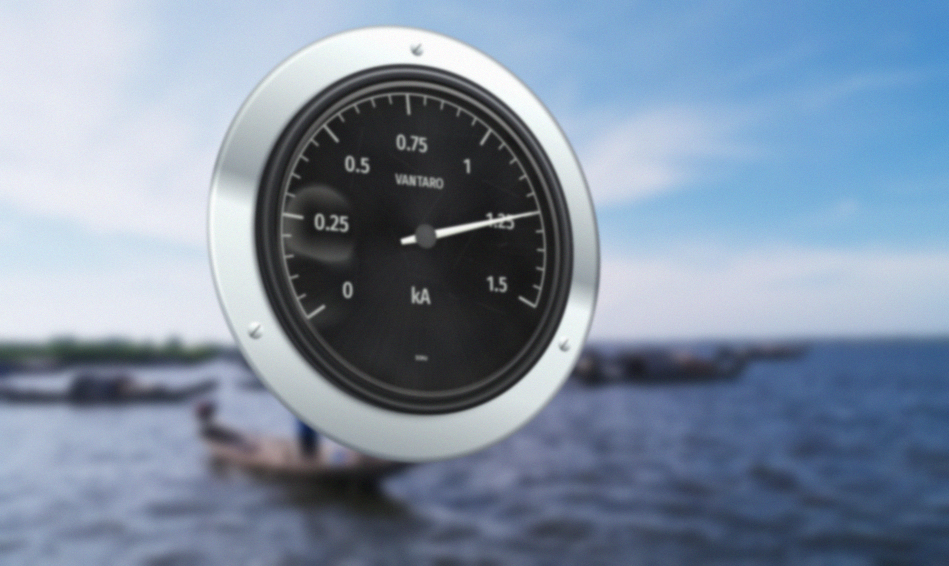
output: 1.25kA
